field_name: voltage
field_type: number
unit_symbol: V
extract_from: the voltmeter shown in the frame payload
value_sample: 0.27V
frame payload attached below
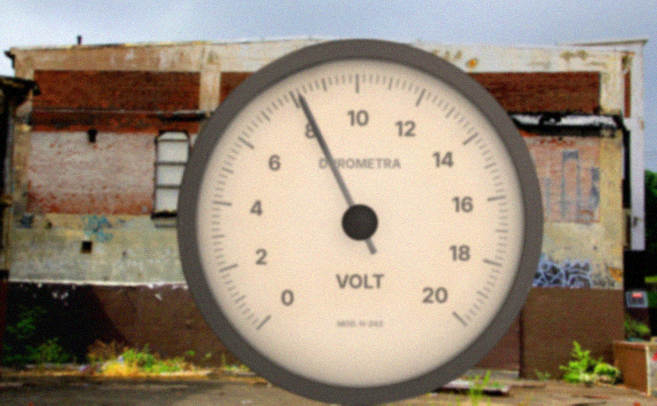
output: 8.2V
